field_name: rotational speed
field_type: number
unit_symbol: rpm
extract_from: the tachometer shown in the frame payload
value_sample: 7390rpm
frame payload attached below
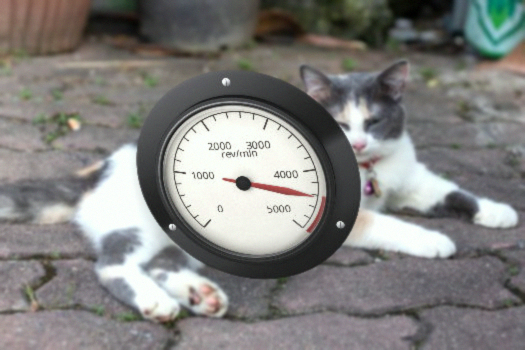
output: 4400rpm
